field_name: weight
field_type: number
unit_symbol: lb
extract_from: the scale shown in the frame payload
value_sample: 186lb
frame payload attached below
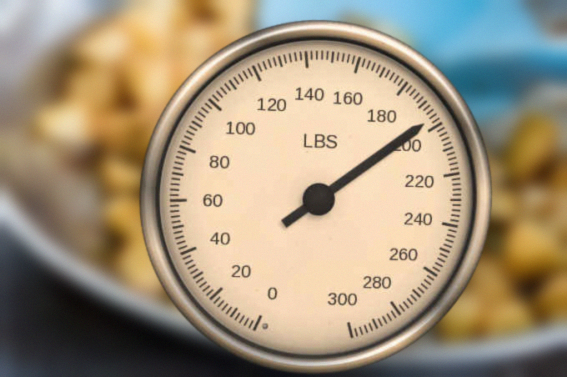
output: 196lb
